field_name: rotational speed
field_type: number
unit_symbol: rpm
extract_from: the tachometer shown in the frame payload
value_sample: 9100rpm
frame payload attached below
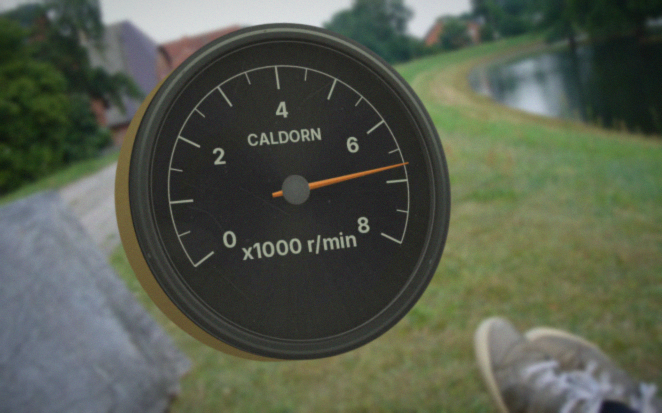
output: 6750rpm
